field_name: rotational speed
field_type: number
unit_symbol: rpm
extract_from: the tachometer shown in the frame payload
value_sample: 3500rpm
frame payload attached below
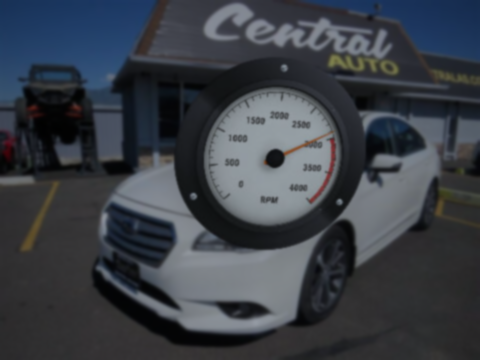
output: 2900rpm
